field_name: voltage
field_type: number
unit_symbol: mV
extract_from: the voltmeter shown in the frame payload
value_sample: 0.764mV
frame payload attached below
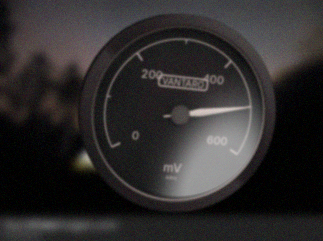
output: 500mV
